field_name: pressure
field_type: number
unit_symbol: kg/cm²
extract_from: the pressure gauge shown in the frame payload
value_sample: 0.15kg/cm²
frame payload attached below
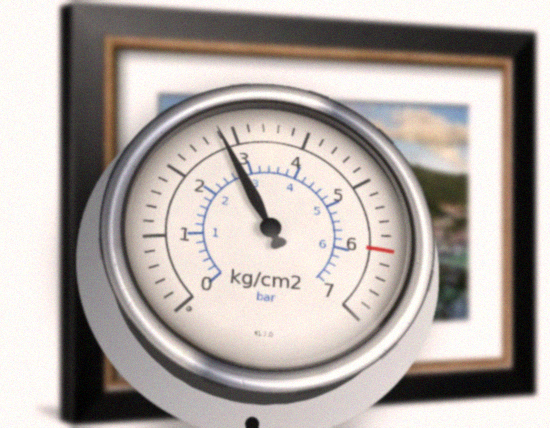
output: 2.8kg/cm²
